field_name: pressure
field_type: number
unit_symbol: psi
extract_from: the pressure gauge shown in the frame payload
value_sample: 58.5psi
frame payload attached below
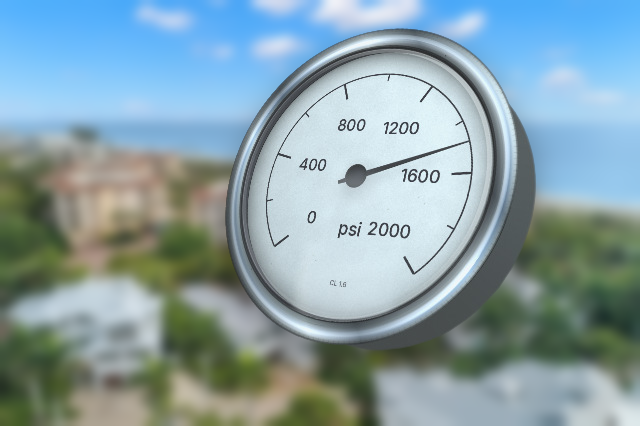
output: 1500psi
